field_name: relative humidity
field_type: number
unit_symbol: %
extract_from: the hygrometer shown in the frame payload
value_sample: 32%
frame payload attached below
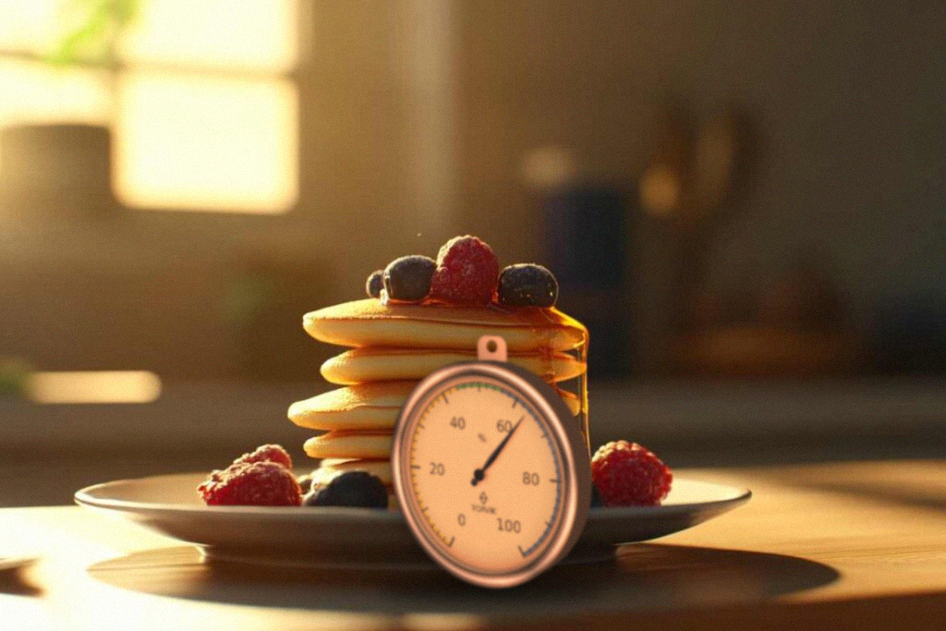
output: 64%
